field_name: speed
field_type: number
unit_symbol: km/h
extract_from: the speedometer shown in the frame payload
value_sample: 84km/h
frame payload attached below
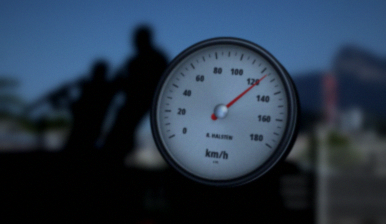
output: 125km/h
